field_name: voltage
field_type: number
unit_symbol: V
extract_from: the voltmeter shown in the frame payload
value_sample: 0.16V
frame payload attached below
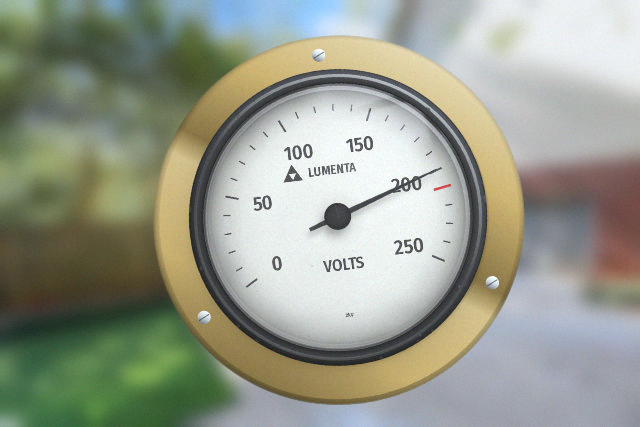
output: 200V
